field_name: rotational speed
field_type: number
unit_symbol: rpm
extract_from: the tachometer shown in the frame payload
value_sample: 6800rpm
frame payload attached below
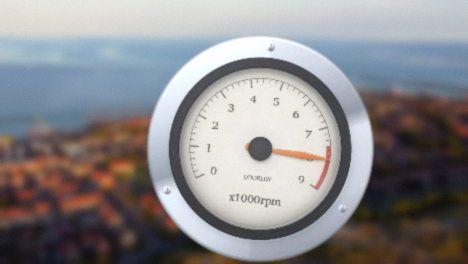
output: 8000rpm
